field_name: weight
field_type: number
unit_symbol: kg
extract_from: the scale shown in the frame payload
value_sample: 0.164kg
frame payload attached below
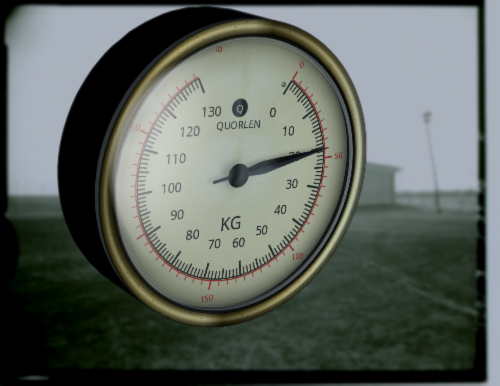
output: 20kg
